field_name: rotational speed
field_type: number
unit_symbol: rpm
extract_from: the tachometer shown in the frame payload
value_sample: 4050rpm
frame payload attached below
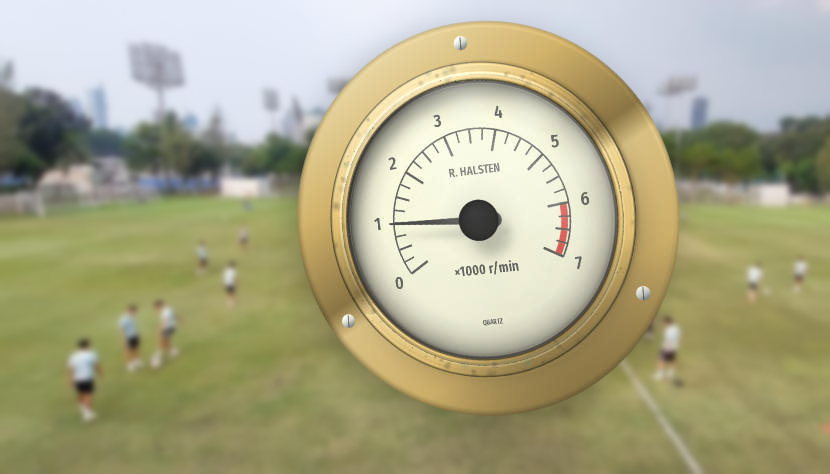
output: 1000rpm
